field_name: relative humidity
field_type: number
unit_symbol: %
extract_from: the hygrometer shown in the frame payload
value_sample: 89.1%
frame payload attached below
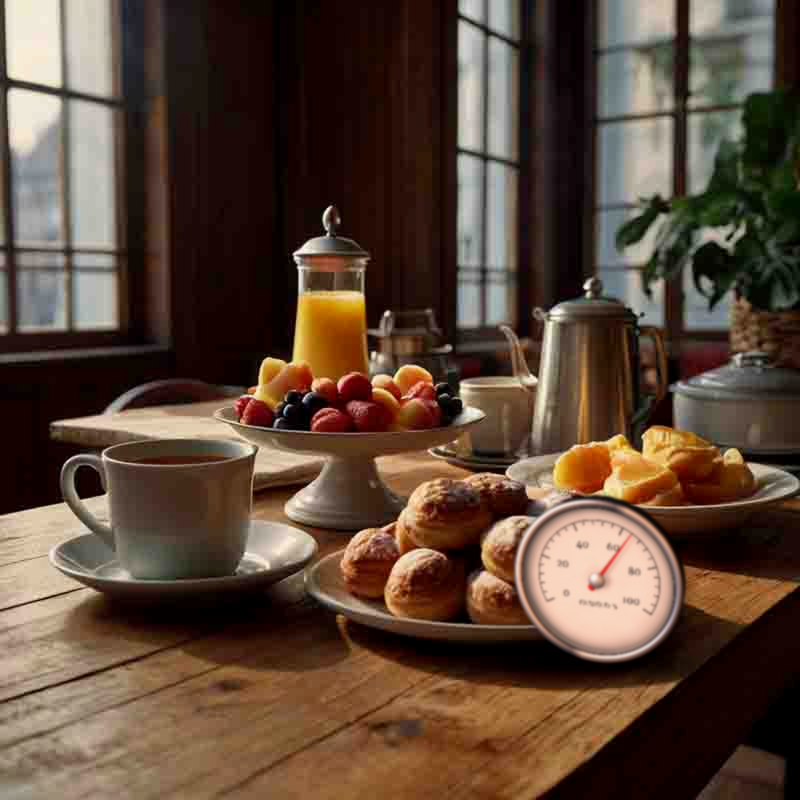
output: 64%
